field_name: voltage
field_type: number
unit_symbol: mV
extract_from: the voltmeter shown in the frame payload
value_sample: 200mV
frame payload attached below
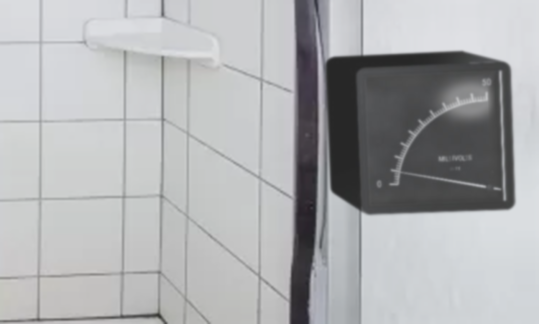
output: 5mV
